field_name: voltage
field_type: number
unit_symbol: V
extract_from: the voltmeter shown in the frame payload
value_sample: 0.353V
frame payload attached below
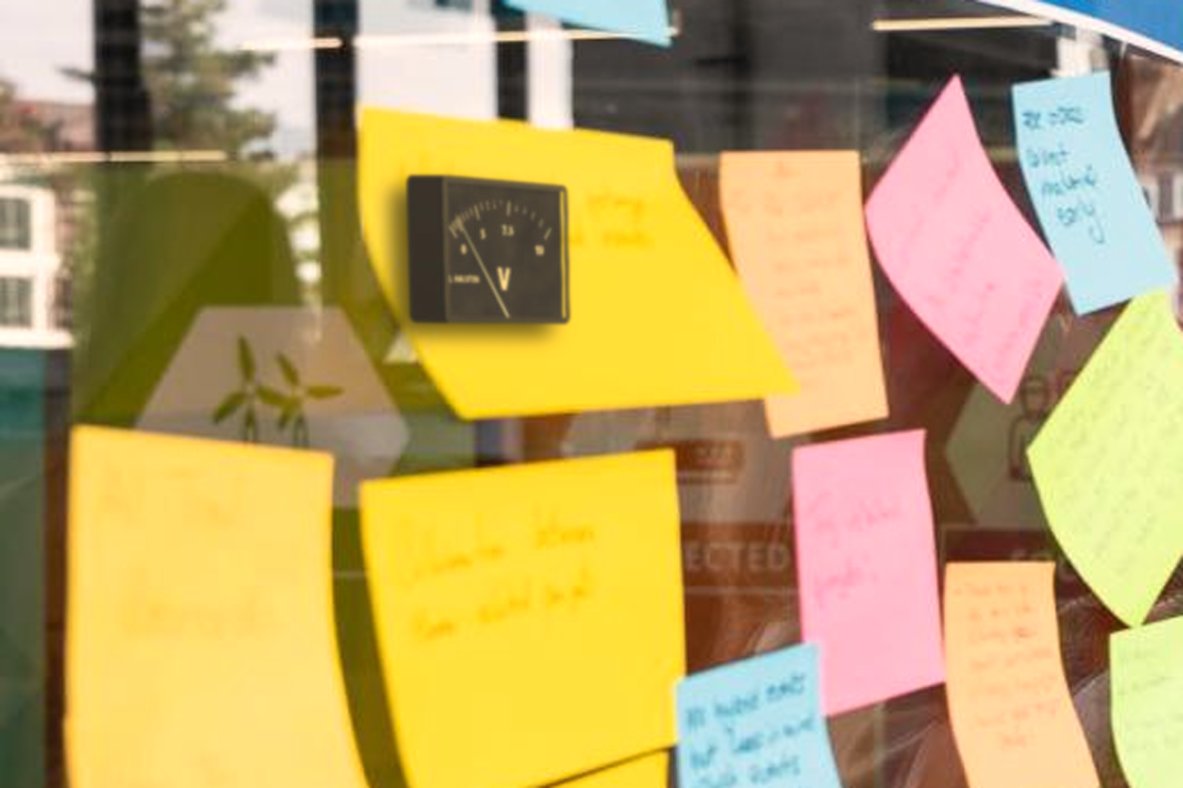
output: 2.5V
